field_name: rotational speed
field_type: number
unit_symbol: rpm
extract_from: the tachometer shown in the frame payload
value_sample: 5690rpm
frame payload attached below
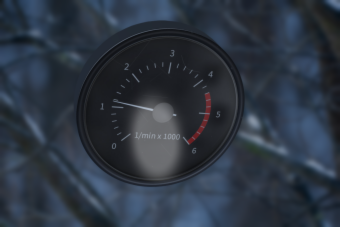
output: 1200rpm
